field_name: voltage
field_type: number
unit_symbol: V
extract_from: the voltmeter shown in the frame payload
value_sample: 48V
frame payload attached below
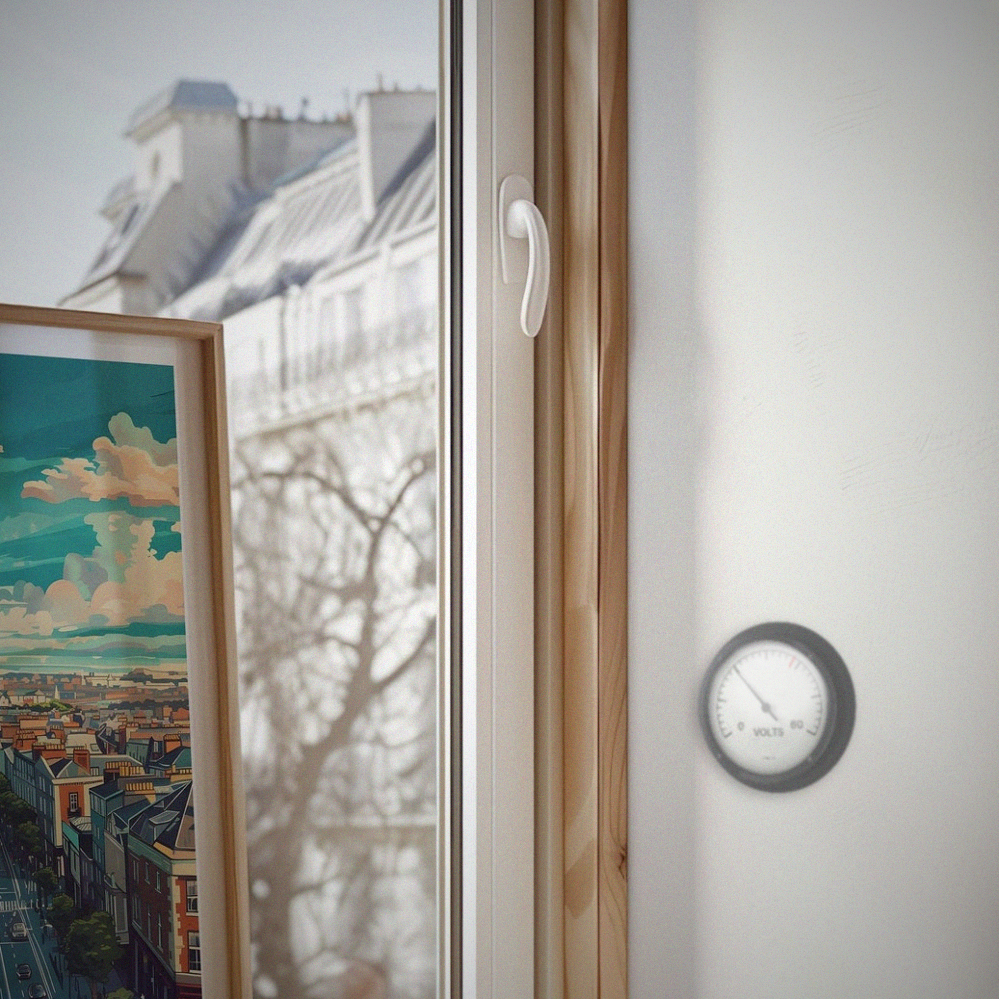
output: 20V
